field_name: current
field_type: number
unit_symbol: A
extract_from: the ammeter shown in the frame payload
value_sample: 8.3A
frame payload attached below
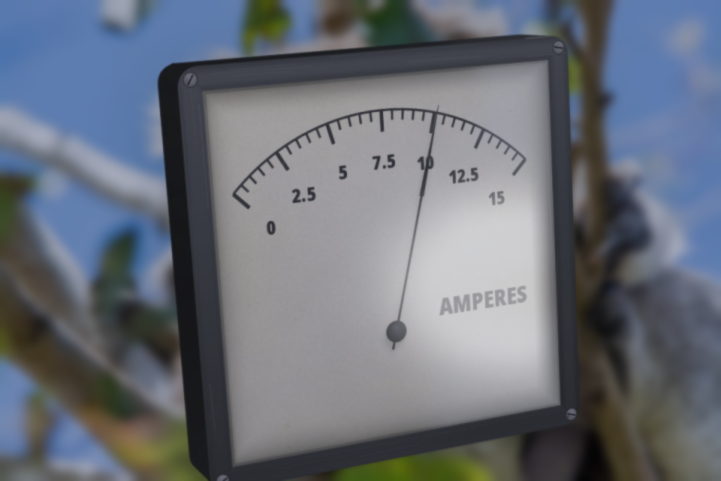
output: 10A
